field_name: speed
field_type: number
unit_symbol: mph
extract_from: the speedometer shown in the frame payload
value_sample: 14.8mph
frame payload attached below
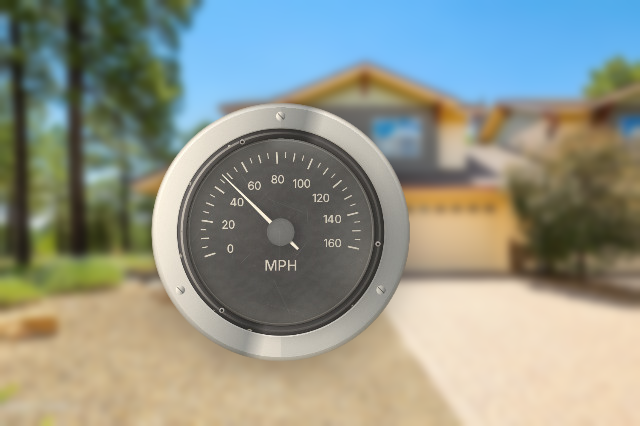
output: 47.5mph
